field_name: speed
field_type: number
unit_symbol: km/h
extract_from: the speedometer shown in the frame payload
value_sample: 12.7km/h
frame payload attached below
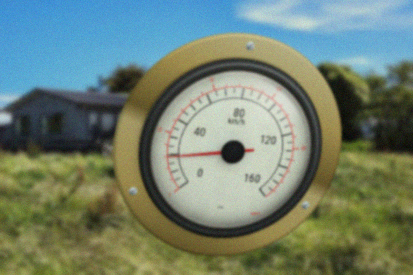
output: 20km/h
